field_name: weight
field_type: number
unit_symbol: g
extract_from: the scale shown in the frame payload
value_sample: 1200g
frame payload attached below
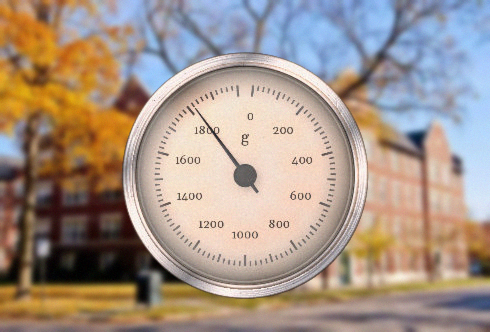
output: 1820g
